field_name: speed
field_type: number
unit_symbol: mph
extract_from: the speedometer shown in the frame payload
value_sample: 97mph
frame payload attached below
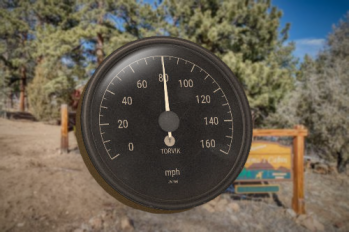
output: 80mph
